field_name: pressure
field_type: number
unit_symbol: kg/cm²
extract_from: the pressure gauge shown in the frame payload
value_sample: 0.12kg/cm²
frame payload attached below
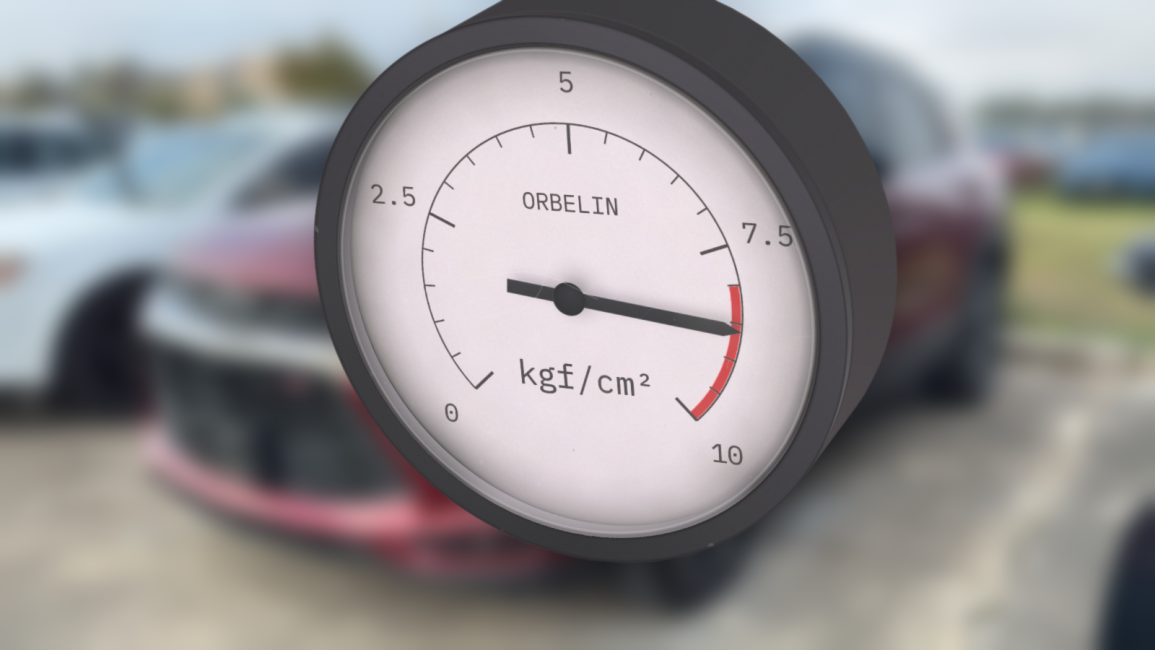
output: 8.5kg/cm²
